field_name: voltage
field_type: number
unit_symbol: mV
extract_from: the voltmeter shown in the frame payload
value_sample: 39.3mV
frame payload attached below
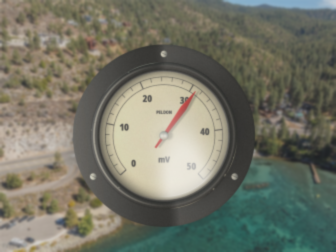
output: 31mV
